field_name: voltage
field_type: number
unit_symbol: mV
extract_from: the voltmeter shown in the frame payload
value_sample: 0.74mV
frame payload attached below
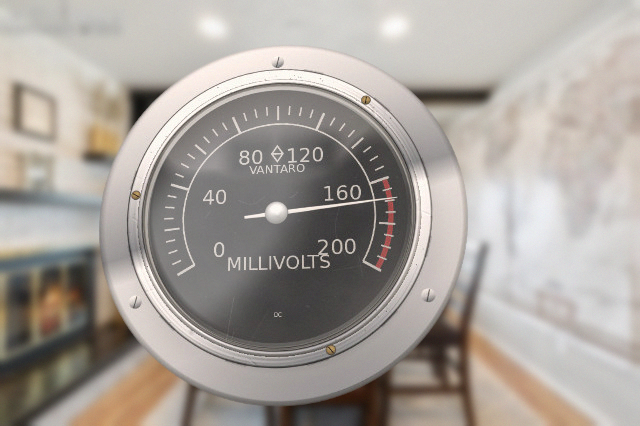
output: 170mV
